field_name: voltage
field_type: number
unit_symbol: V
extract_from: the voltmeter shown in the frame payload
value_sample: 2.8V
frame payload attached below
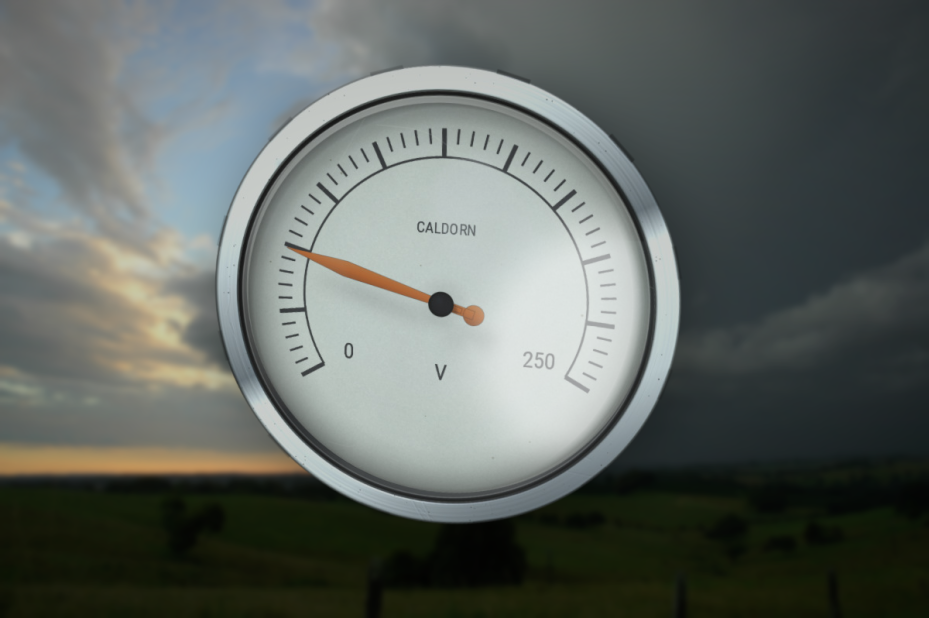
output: 50V
